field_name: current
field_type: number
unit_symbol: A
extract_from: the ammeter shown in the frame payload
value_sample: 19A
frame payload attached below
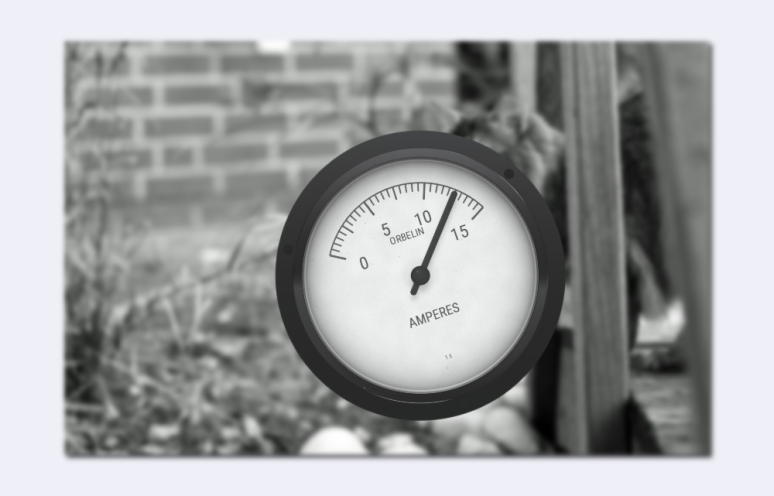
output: 12.5A
